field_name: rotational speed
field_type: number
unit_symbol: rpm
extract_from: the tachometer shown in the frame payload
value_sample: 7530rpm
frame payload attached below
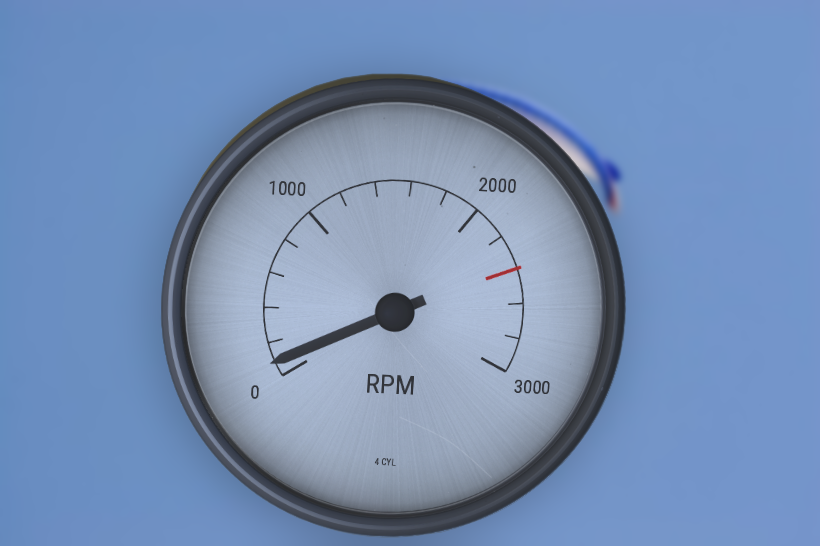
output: 100rpm
